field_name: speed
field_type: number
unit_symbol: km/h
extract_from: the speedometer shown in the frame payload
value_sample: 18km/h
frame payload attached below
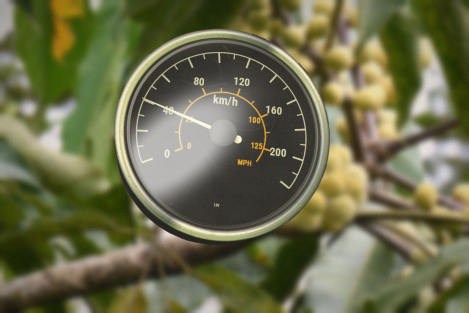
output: 40km/h
